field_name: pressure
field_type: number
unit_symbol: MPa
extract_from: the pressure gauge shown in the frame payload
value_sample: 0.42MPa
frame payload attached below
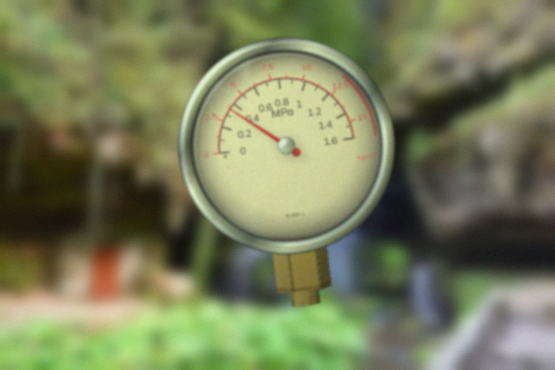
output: 0.35MPa
